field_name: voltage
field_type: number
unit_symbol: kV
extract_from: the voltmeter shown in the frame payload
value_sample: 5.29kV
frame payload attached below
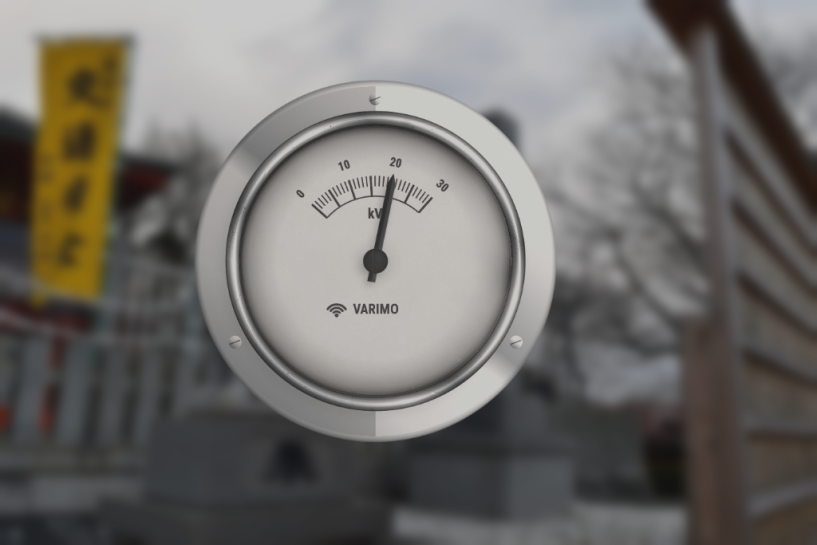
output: 20kV
